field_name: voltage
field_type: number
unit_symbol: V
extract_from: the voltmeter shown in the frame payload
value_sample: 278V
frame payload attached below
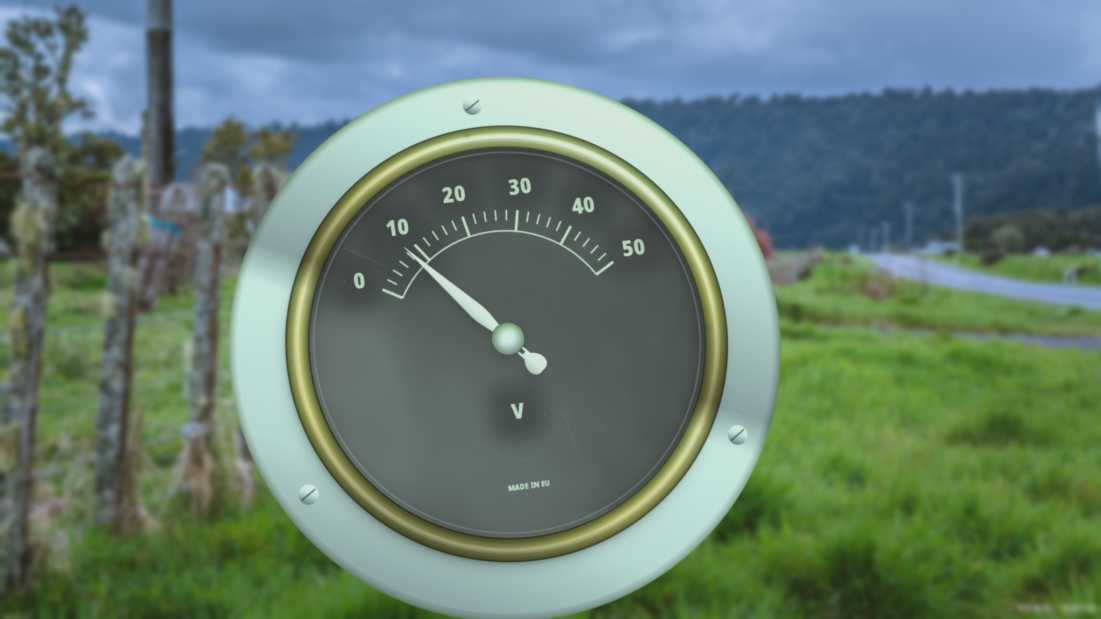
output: 8V
